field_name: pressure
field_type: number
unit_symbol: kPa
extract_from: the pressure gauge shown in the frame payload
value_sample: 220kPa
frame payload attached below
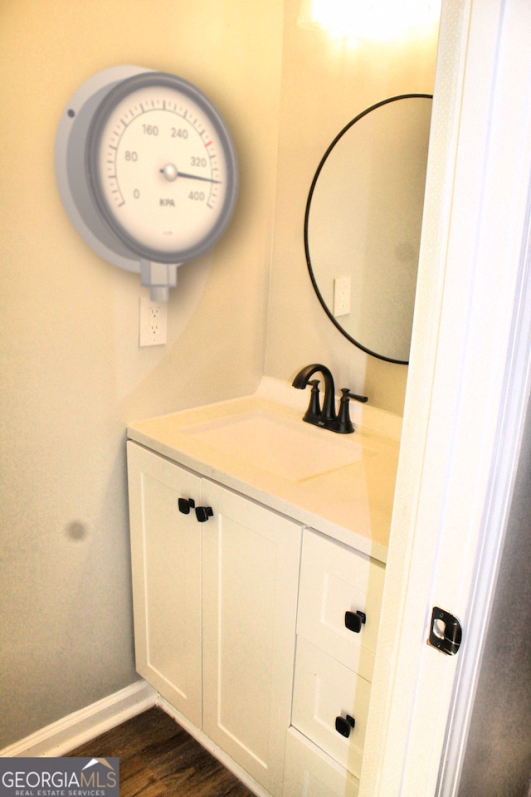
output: 360kPa
